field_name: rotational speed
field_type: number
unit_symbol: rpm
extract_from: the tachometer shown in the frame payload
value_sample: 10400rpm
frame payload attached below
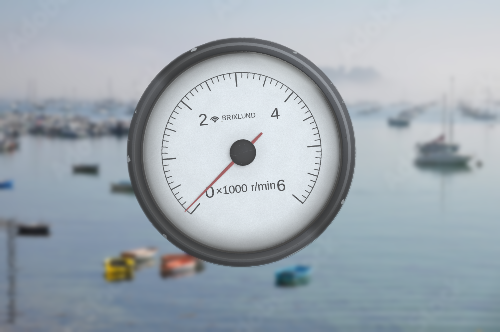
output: 100rpm
